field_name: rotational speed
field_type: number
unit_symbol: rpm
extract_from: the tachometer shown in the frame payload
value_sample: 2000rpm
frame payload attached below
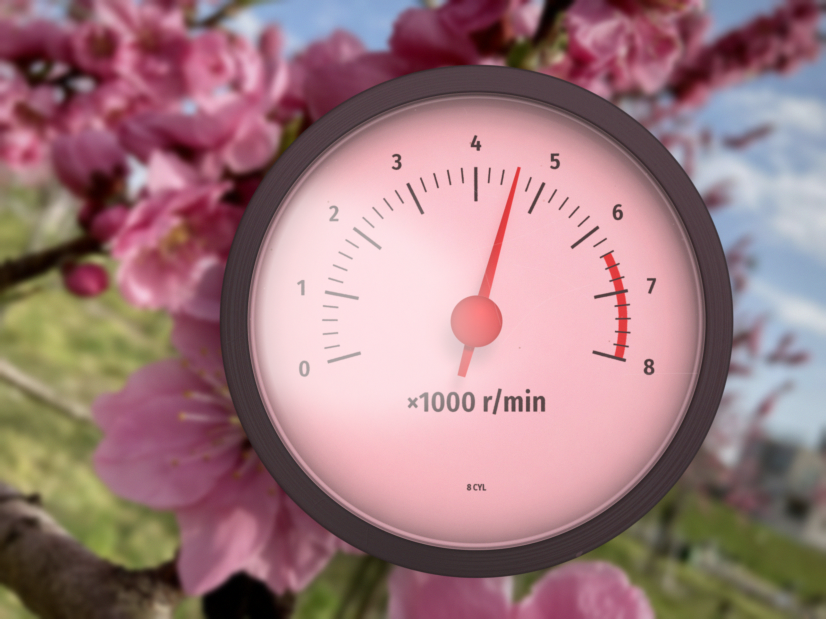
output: 4600rpm
